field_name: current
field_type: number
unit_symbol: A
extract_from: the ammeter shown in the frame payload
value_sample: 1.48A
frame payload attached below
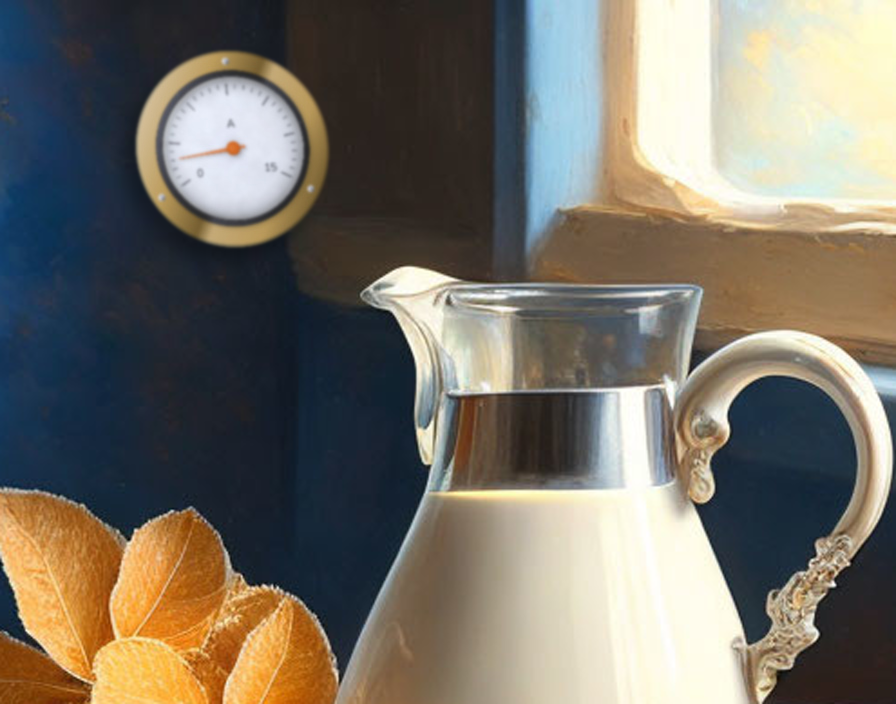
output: 1.5A
